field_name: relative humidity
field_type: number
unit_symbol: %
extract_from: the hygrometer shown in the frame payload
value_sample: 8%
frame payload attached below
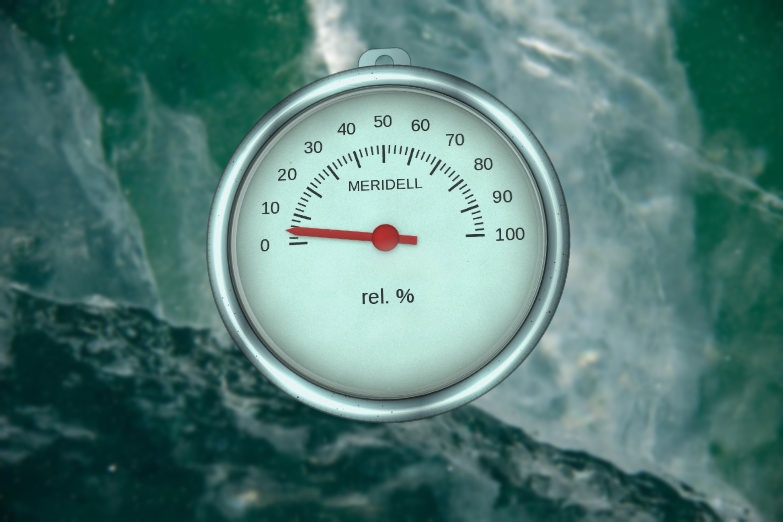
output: 4%
